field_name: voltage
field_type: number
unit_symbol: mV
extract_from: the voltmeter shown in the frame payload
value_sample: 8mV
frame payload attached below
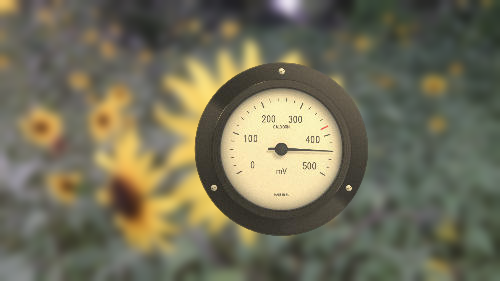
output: 440mV
